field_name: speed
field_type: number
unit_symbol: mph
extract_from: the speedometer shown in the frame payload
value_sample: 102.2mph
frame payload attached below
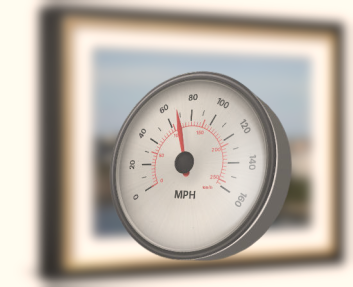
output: 70mph
